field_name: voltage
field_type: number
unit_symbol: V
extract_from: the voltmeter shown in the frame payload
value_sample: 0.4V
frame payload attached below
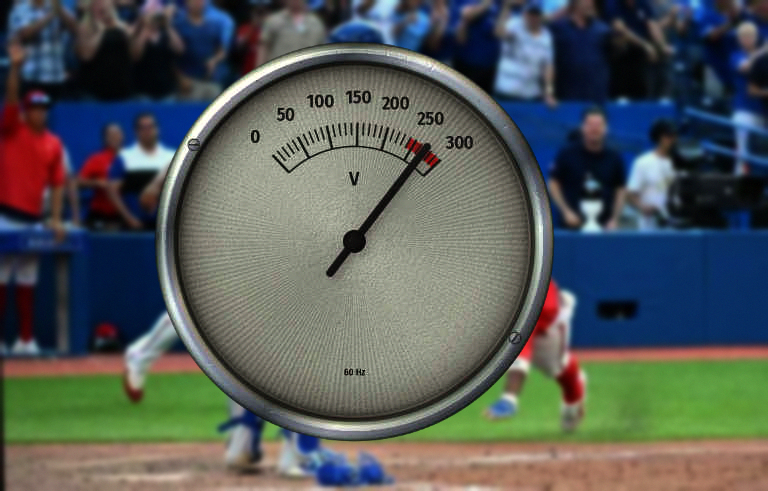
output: 270V
